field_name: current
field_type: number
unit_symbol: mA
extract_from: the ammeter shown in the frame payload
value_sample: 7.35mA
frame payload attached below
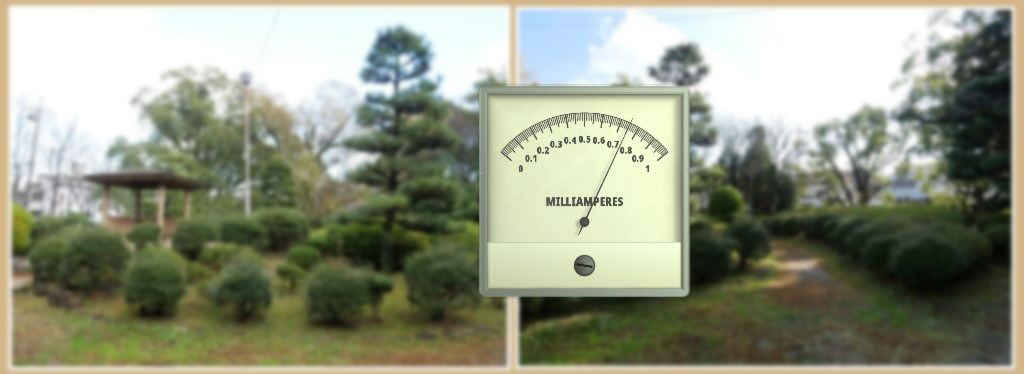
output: 0.75mA
